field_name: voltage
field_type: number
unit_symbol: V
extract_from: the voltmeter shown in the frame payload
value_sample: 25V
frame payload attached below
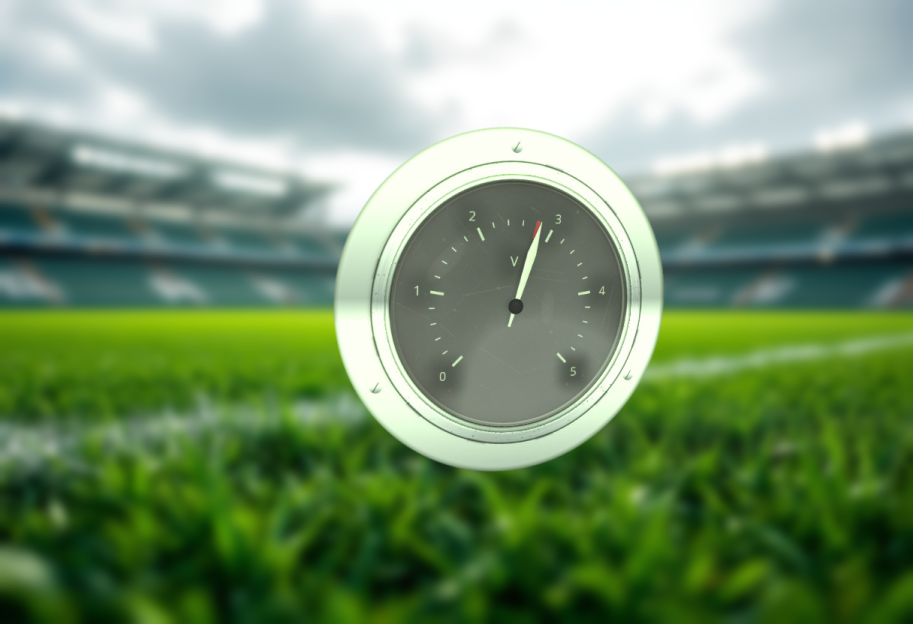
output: 2.8V
